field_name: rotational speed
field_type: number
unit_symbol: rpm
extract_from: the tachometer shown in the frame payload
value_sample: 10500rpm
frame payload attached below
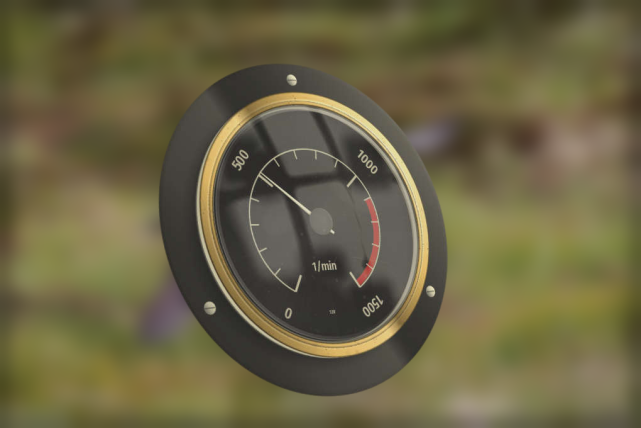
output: 500rpm
